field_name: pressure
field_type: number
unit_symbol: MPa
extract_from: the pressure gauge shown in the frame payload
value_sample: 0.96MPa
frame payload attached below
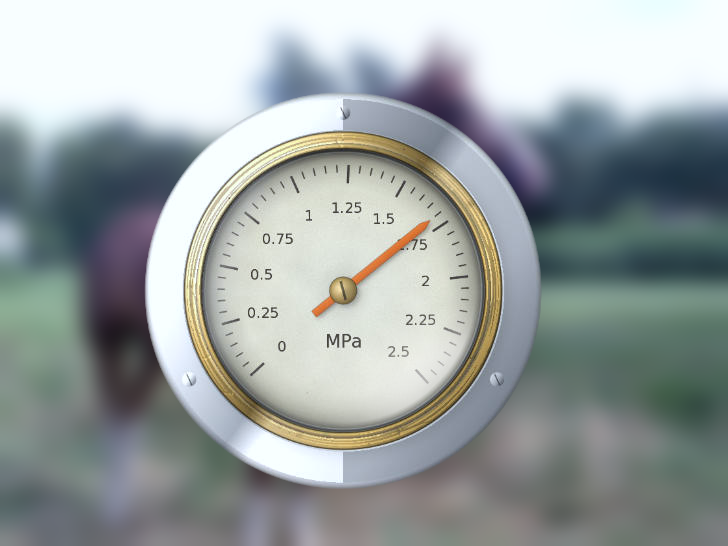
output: 1.7MPa
